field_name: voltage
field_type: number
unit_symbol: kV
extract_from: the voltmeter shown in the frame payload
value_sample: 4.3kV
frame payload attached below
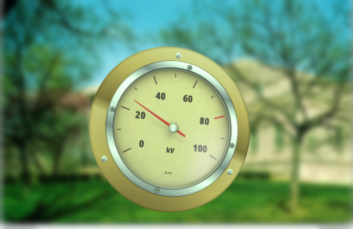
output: 25kV
